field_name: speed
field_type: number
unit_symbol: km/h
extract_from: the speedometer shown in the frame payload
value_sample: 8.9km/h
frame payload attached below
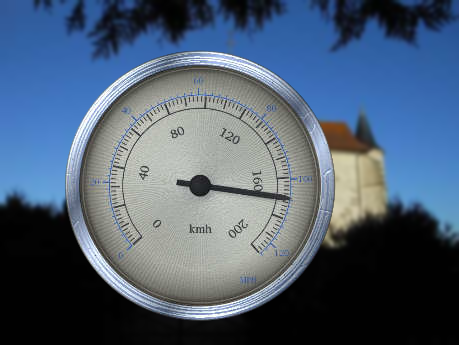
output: 170km/h
